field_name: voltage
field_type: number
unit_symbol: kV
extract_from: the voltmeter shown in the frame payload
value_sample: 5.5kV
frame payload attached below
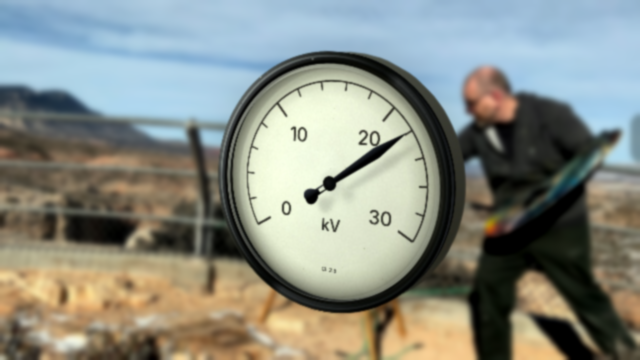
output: 22kV
